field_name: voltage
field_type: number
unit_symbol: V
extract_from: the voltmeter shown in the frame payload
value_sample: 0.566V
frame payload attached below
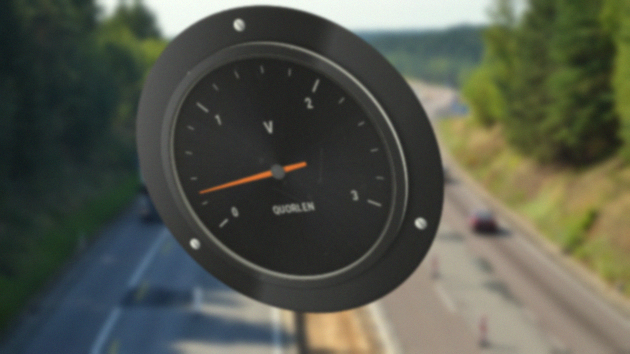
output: 0.3V
